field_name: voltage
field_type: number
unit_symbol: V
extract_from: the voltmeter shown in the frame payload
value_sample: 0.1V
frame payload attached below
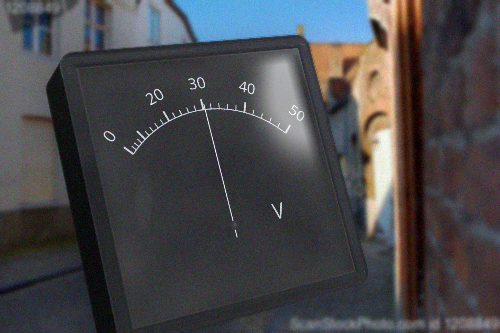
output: 30V
